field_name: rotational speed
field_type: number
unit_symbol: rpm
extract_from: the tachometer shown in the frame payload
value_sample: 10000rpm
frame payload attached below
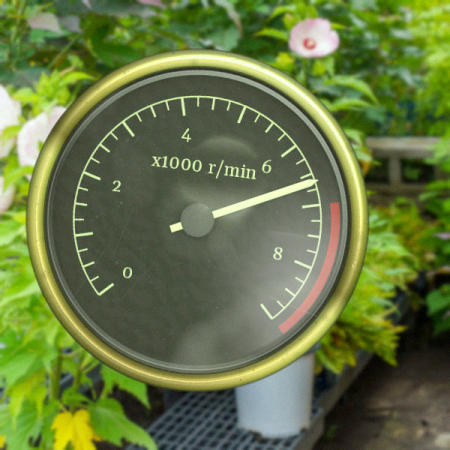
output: 6625rpm
